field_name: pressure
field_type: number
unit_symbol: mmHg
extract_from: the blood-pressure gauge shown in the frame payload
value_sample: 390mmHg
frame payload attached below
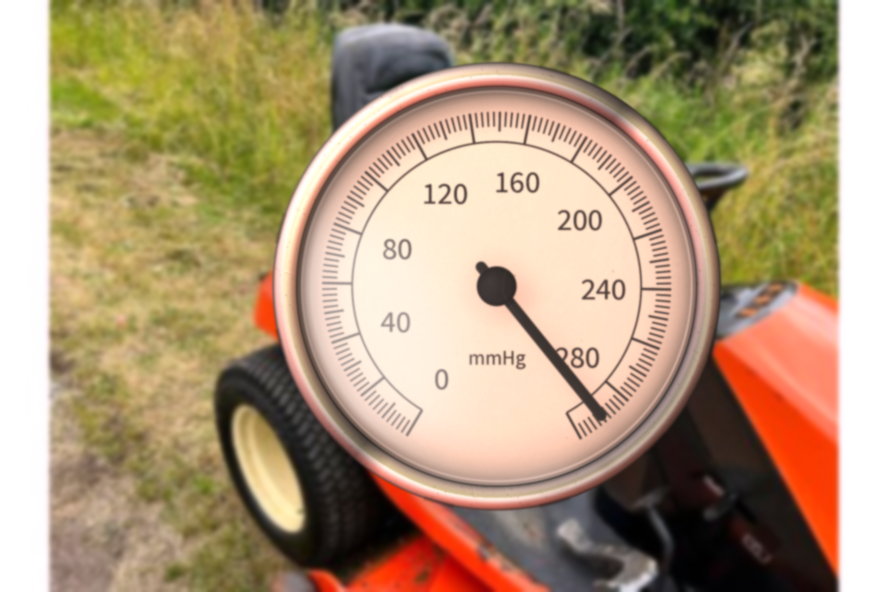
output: 290mmHg
